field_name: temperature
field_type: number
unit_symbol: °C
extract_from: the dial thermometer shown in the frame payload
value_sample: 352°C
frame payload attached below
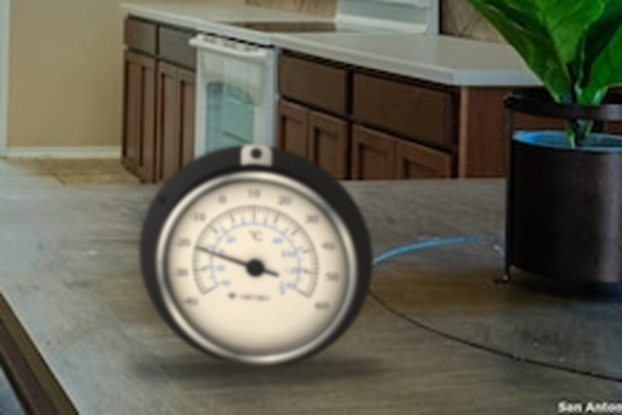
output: -20°C
